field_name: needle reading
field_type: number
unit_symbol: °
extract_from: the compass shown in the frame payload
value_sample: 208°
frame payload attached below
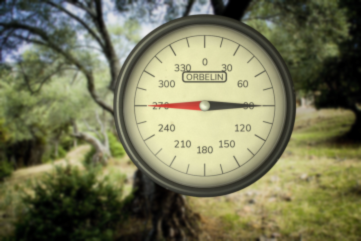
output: 270°
